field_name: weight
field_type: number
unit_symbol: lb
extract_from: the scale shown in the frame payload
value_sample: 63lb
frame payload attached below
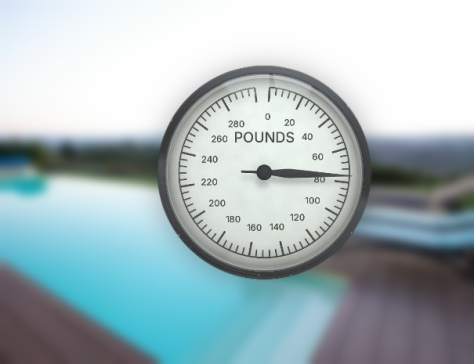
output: 76lb
